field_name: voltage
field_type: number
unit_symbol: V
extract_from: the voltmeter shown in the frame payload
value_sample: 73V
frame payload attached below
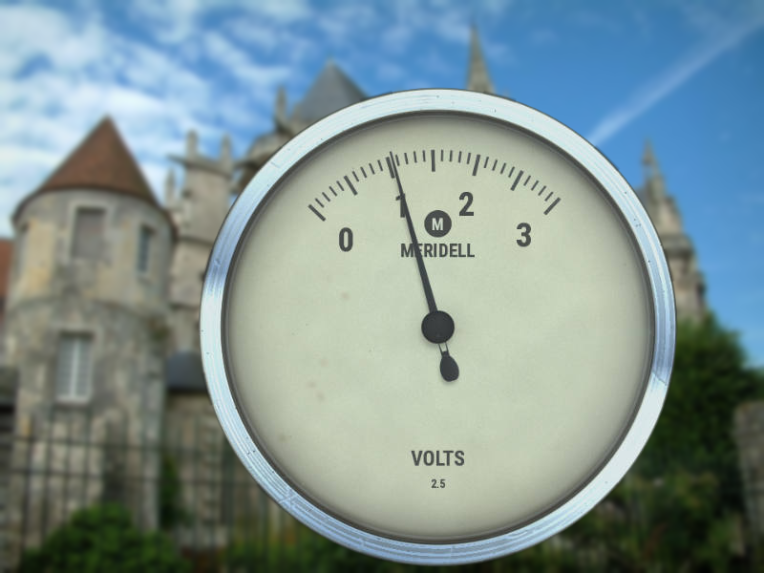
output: 1.05V
